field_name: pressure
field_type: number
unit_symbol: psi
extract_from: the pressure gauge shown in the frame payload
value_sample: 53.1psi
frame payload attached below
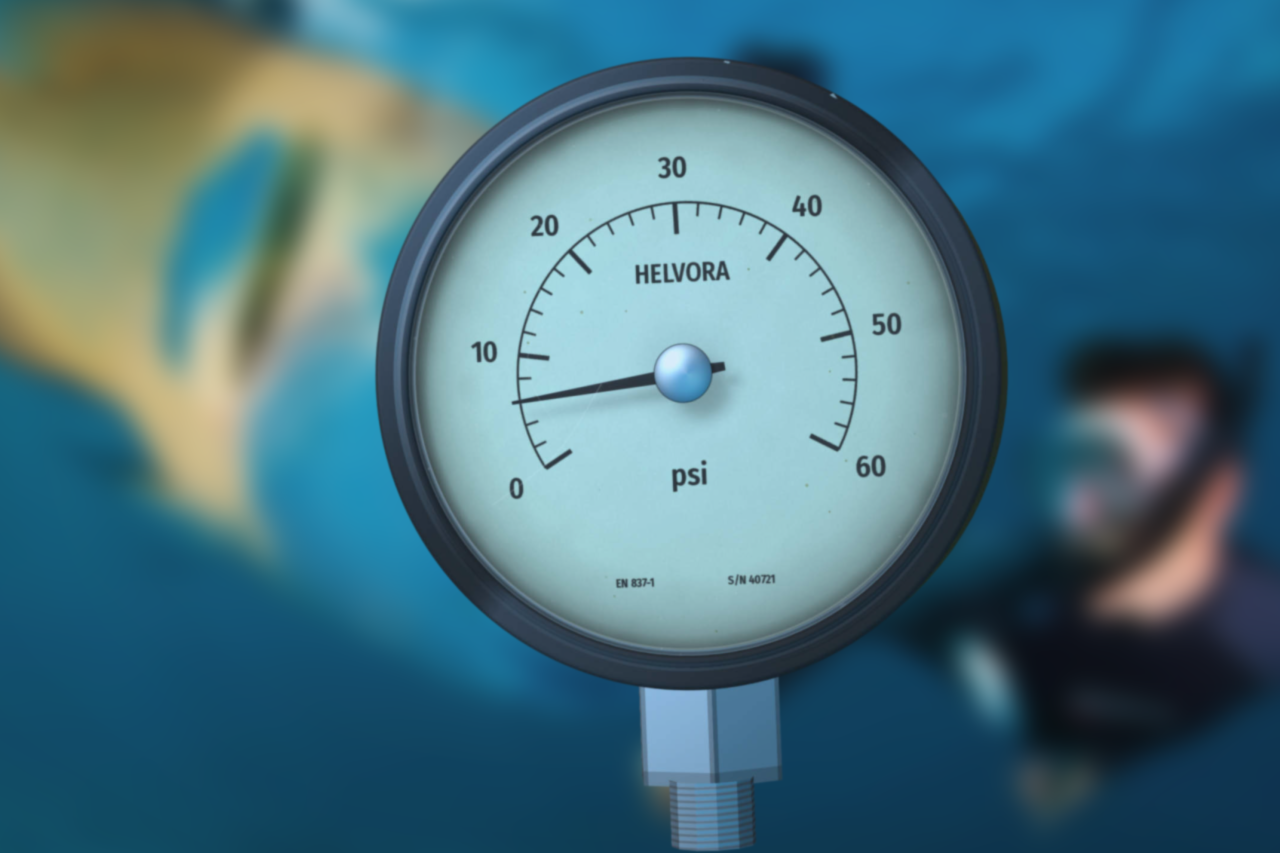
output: 6psi
